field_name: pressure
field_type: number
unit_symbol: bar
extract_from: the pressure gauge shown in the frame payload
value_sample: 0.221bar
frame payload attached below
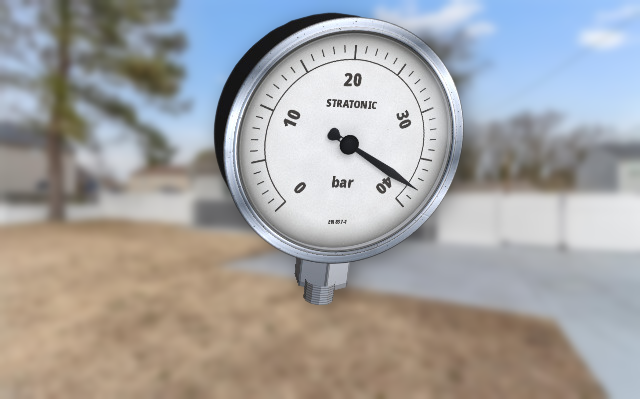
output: 38bar
